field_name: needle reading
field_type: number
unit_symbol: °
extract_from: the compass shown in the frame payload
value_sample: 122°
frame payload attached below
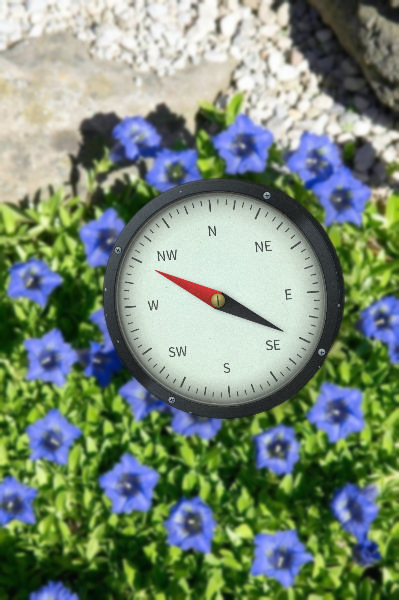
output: 300°
